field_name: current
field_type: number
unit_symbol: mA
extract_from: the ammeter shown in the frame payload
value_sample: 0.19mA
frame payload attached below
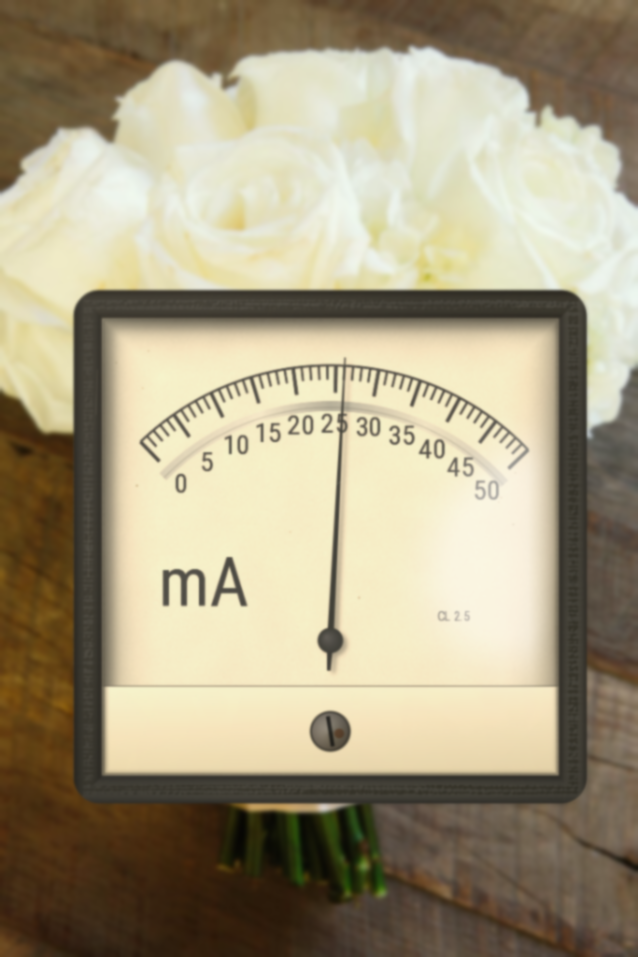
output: 26mA
